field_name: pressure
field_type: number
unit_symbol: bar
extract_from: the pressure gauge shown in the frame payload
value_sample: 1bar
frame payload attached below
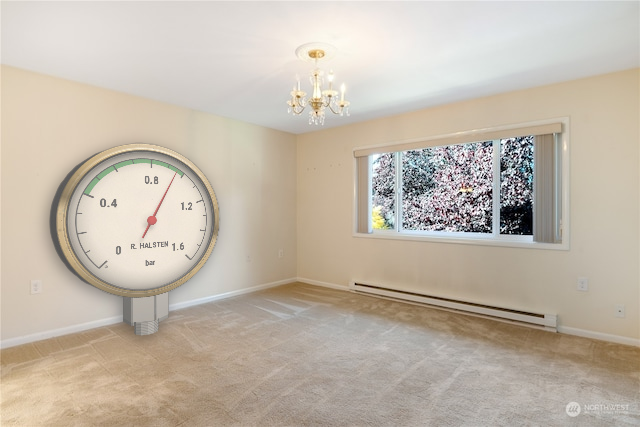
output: 0.95bar
